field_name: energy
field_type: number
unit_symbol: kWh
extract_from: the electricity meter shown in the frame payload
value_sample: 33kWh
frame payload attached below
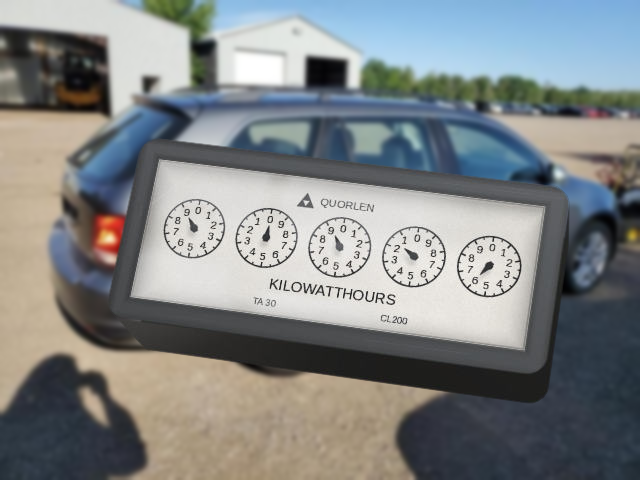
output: 89916kWh
